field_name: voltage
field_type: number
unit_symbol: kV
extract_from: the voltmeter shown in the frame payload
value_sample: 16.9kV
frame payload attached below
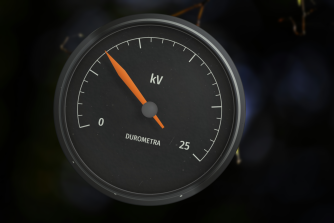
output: 7kV
